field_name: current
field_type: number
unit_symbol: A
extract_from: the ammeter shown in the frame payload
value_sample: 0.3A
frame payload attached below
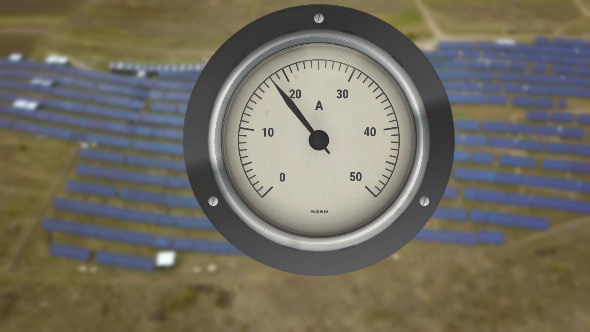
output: 18A
